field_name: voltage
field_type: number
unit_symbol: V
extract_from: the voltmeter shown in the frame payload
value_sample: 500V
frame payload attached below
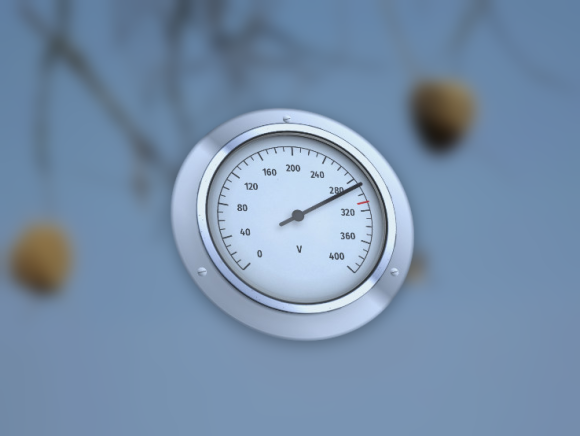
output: 290V
